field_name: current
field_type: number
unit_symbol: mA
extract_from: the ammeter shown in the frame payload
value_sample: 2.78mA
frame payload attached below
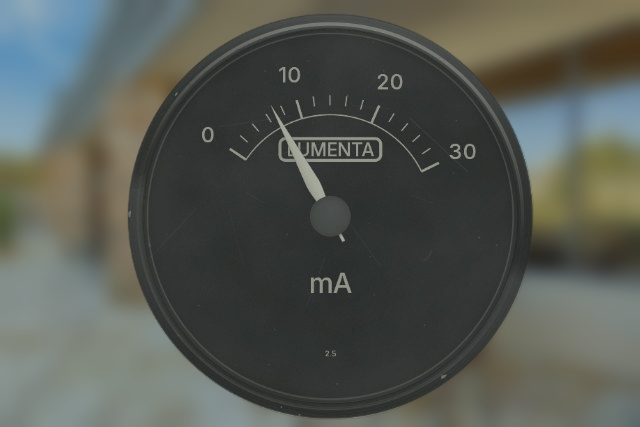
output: 7mA
